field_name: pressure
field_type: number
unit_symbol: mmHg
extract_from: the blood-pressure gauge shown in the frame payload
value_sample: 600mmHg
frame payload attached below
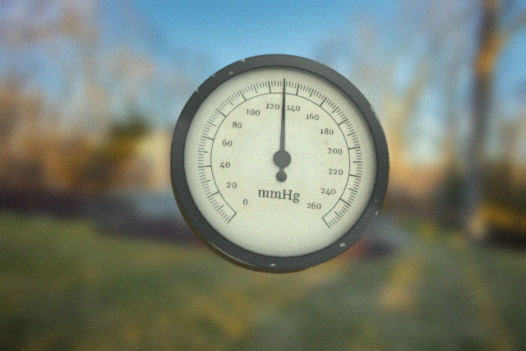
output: 130mmHg
